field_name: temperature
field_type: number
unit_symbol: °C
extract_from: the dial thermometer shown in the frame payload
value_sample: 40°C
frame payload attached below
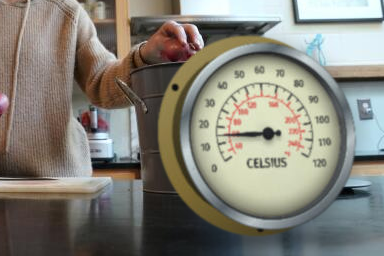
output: 15°C
